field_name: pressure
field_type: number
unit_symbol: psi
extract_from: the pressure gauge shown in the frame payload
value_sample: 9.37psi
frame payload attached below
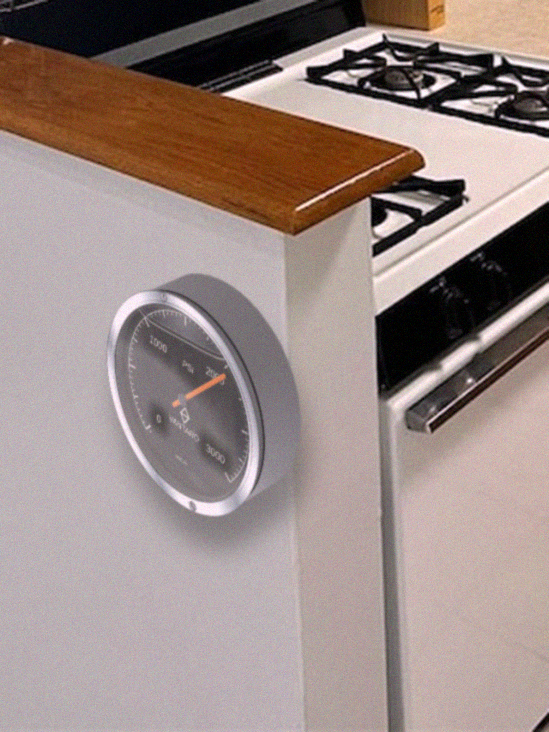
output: 2050psi
